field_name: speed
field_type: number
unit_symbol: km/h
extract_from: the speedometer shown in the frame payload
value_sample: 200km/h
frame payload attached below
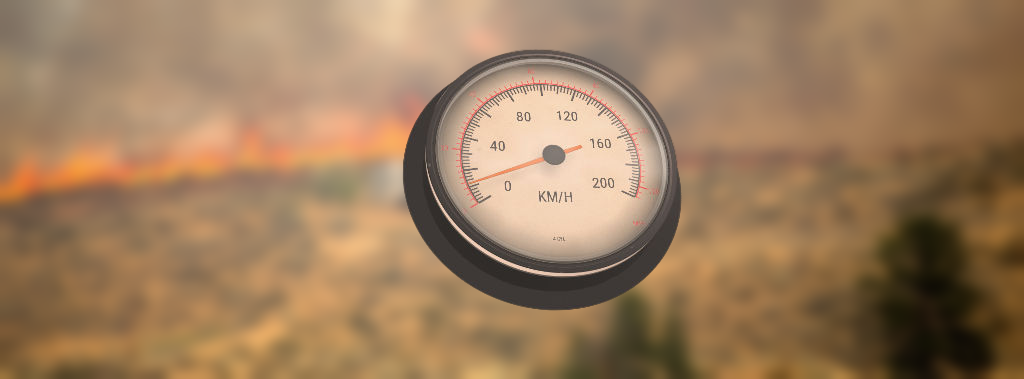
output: 10km/h
